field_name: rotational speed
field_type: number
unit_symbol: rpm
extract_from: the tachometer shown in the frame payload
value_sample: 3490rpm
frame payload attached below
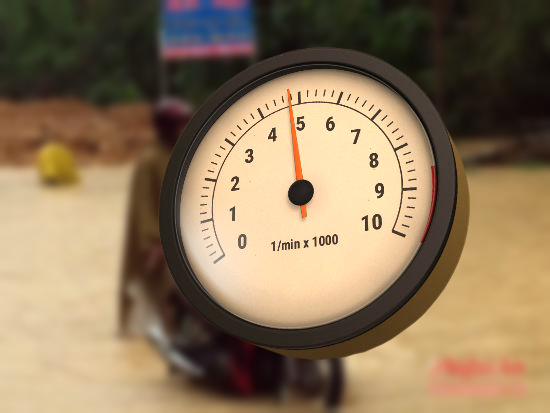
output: 4800rpm
